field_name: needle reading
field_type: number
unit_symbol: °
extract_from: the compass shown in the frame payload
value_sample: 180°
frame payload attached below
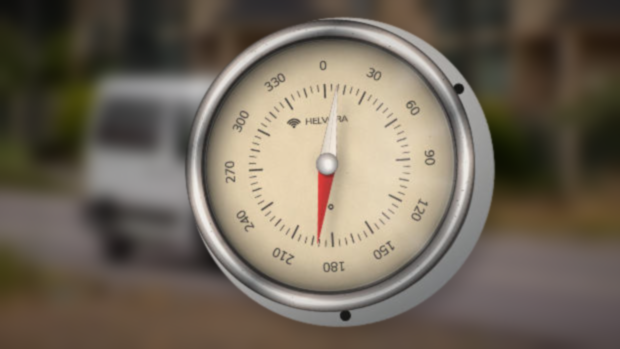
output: 190°
